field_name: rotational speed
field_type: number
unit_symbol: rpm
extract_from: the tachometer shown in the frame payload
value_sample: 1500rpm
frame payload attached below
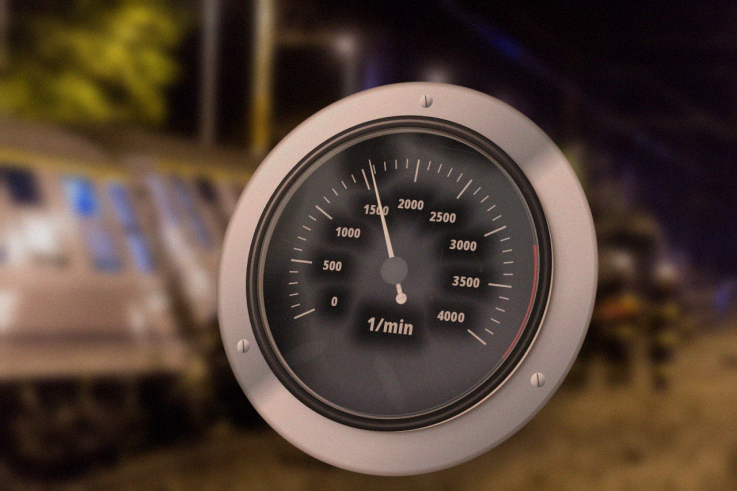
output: 1600rpm
